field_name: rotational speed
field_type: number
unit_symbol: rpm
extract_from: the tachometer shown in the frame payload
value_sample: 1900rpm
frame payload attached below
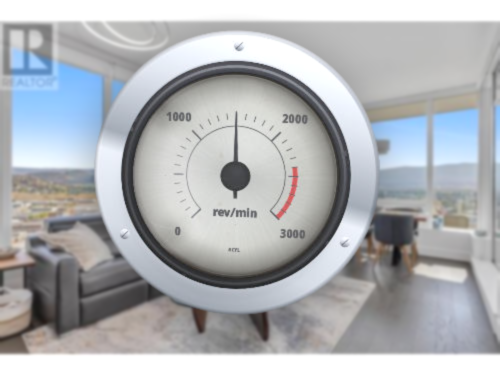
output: 1500rpm
